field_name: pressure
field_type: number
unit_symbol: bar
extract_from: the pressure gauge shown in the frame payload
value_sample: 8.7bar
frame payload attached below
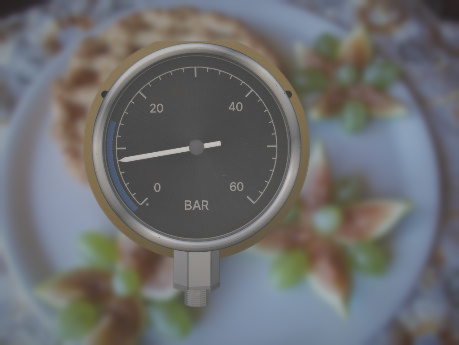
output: 8bar
